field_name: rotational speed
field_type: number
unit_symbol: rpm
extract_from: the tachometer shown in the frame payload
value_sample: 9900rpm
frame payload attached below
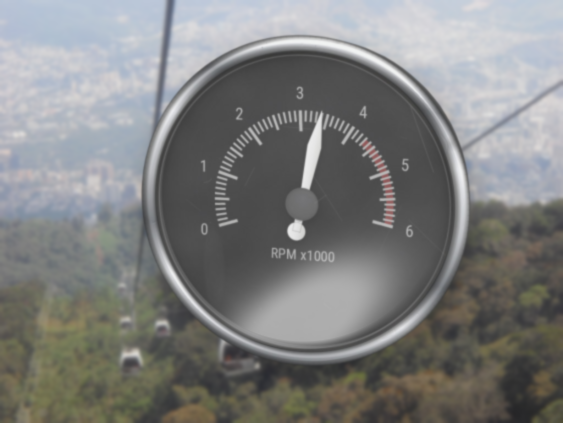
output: 3400rpm
